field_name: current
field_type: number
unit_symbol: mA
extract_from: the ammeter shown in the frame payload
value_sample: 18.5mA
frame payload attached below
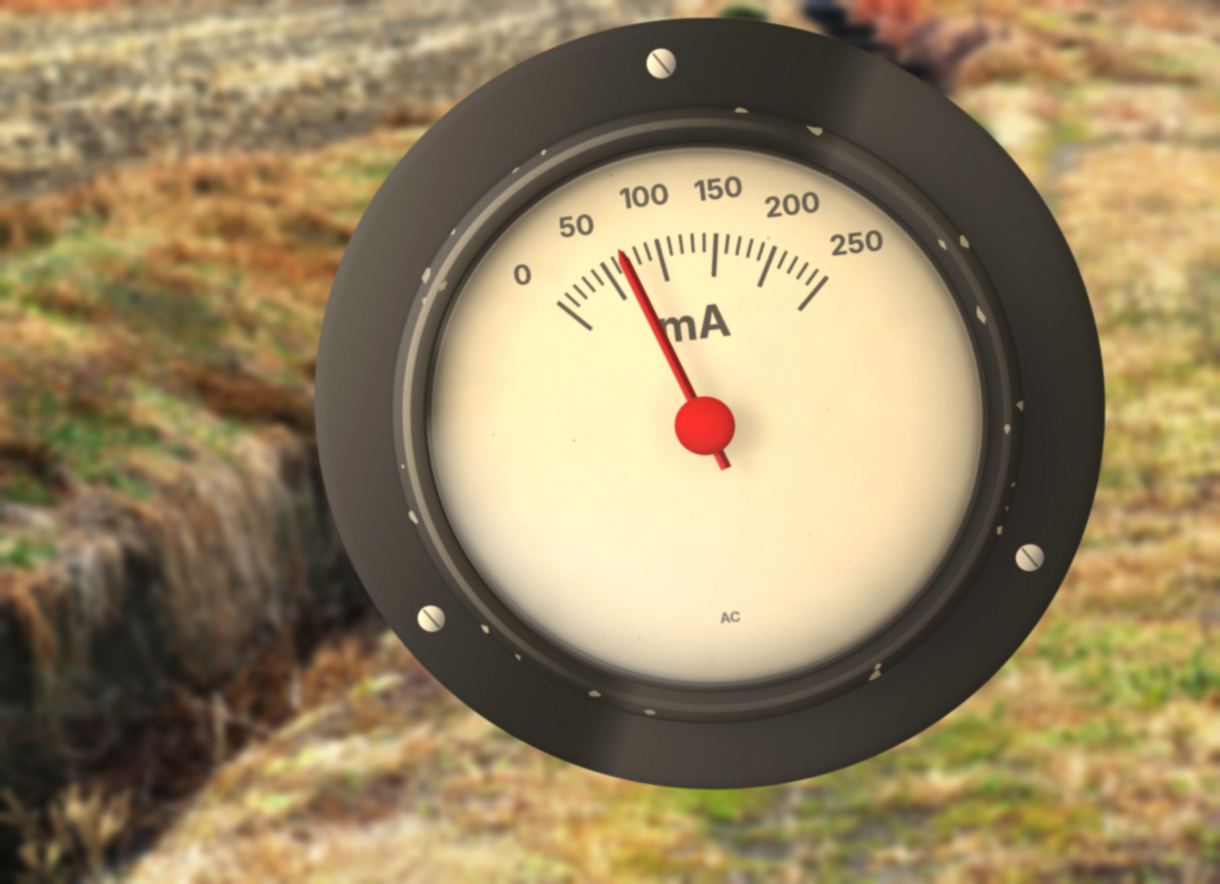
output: 70mA
